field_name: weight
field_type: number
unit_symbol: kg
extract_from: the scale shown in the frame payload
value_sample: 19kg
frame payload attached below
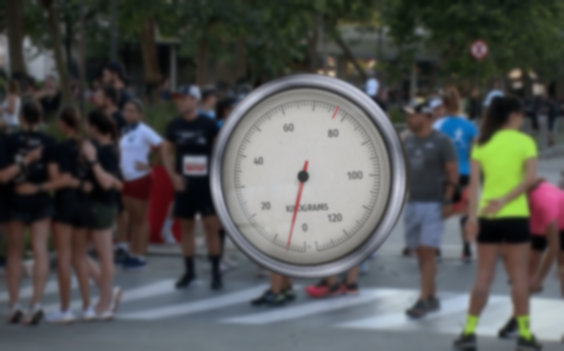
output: 5kg
